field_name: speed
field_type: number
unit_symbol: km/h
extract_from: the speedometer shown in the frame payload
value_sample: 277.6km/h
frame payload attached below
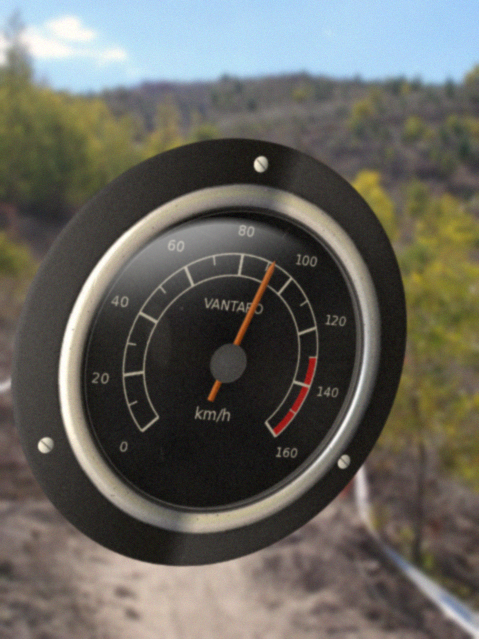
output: 90km/h
